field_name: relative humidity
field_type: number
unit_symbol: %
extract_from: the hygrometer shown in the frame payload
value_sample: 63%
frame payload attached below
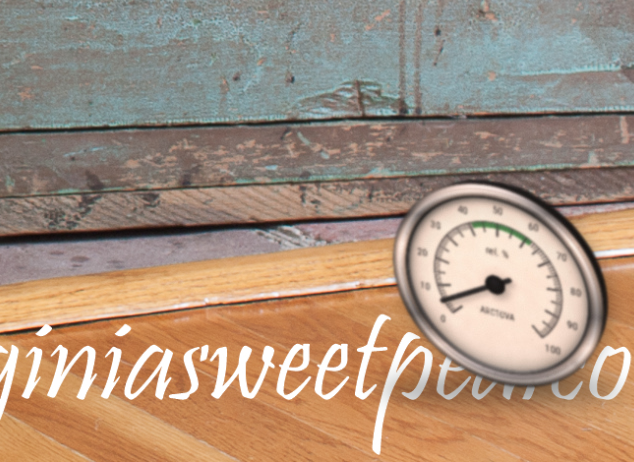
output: 5%
